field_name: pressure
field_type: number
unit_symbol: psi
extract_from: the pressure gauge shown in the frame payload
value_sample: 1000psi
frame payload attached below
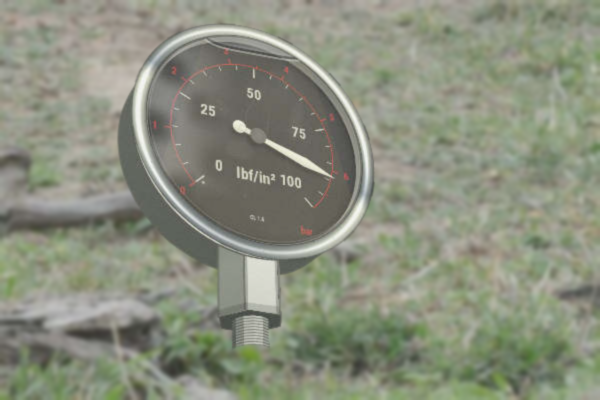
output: 90psi
